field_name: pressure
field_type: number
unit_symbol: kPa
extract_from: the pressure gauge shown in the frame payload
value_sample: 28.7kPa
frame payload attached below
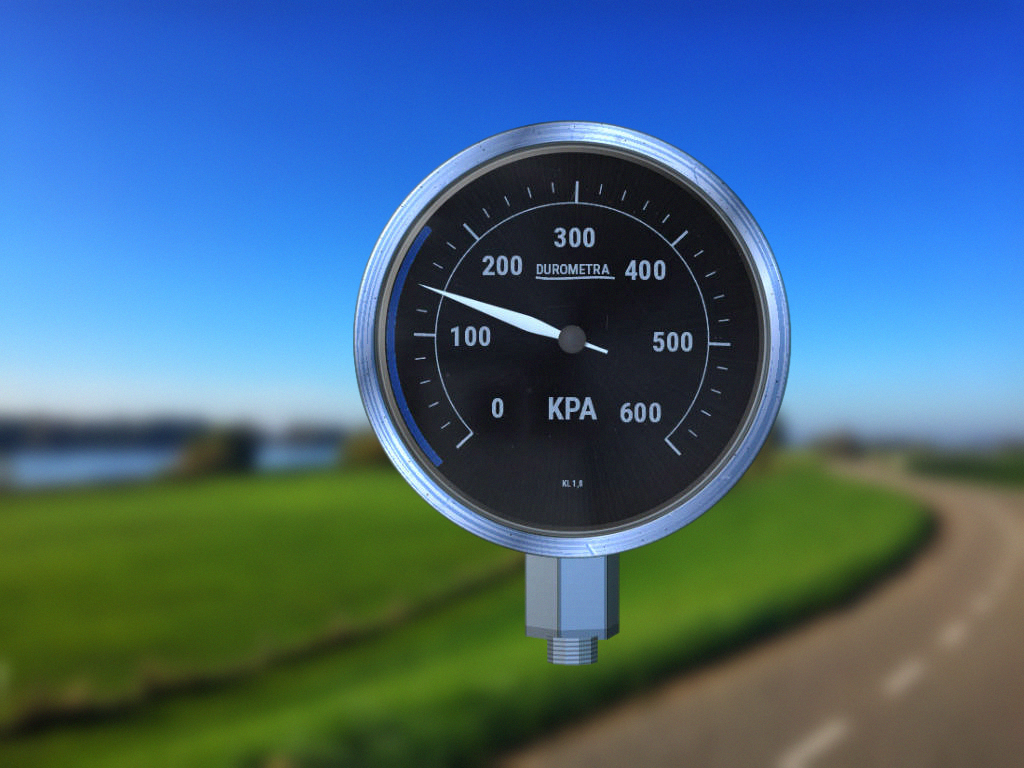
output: 140kPa
